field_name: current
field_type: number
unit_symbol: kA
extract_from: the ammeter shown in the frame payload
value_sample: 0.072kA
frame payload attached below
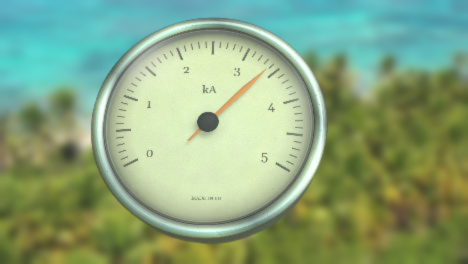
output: 3.4kA
